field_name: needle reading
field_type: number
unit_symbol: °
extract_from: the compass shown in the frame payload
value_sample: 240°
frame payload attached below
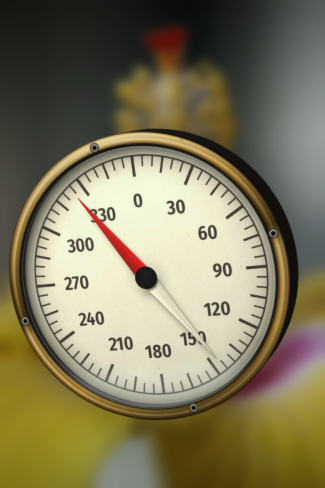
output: 325°
